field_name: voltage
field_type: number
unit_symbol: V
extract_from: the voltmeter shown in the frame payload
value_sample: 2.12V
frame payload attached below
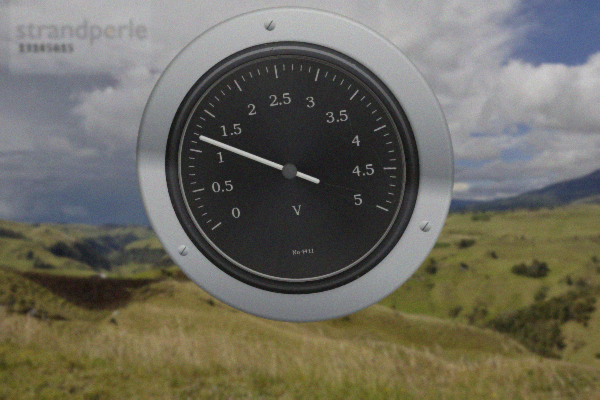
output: 1.2V
